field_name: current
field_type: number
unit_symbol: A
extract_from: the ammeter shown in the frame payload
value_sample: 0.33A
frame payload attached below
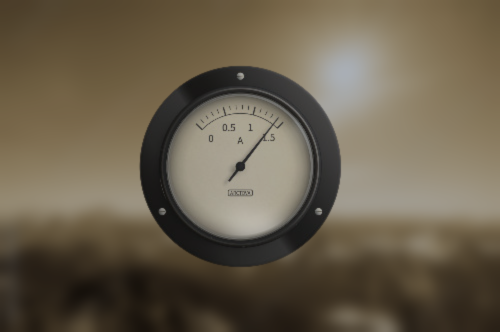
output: 1.4A
